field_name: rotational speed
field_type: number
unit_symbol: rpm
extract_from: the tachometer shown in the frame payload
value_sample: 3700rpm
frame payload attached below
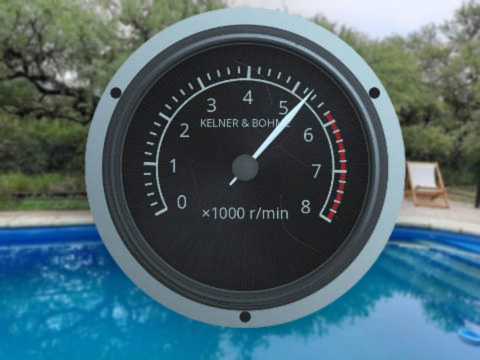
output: 5300rpm
